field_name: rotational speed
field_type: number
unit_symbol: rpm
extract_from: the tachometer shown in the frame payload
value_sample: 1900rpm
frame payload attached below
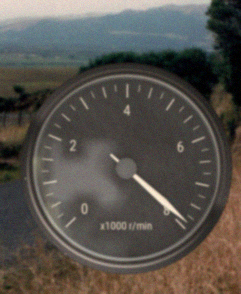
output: 7875rpm
